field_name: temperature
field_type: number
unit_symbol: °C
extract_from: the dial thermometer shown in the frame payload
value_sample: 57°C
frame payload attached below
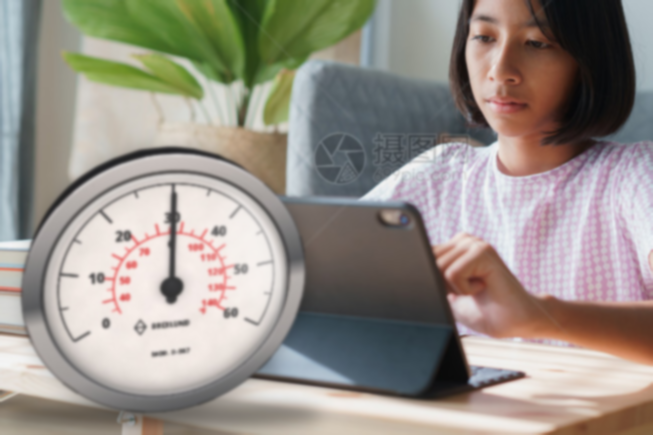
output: 30°C
